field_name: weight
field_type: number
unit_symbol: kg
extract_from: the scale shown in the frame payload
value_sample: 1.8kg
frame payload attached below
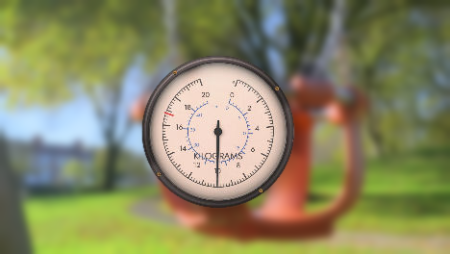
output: 10kg
